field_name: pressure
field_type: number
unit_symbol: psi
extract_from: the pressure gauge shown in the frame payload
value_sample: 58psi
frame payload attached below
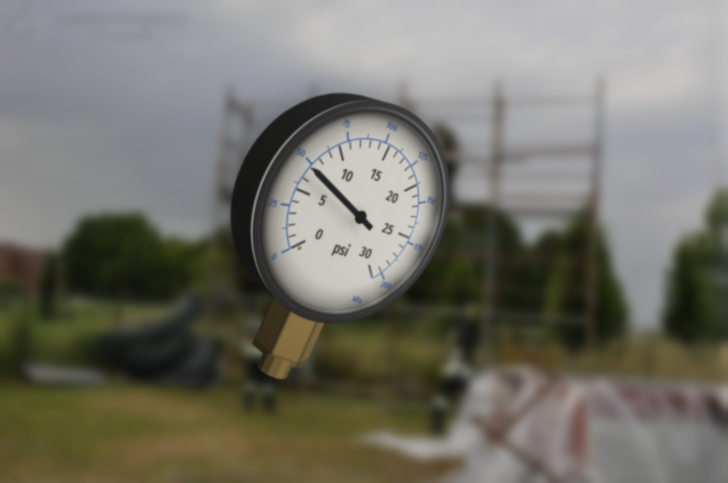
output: 7psi
